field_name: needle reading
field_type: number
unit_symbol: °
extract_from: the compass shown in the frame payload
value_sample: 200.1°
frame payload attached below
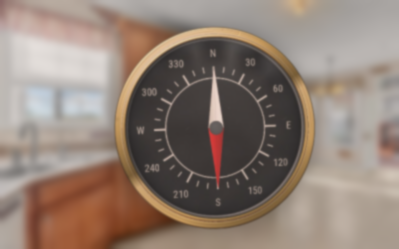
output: 180°
